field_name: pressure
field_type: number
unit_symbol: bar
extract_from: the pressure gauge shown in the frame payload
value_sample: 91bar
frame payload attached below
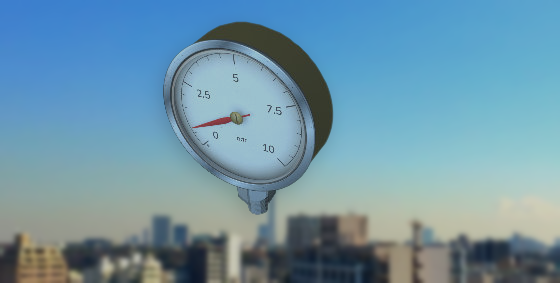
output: 0.75bar
